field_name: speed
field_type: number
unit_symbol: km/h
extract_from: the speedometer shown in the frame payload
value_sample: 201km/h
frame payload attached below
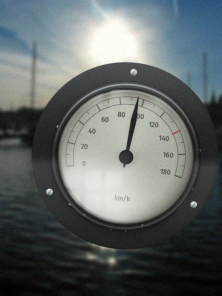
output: 95km/h
